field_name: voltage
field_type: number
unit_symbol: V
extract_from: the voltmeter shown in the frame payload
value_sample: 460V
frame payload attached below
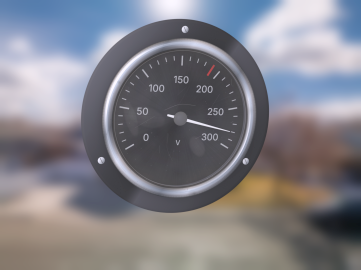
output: 280V
